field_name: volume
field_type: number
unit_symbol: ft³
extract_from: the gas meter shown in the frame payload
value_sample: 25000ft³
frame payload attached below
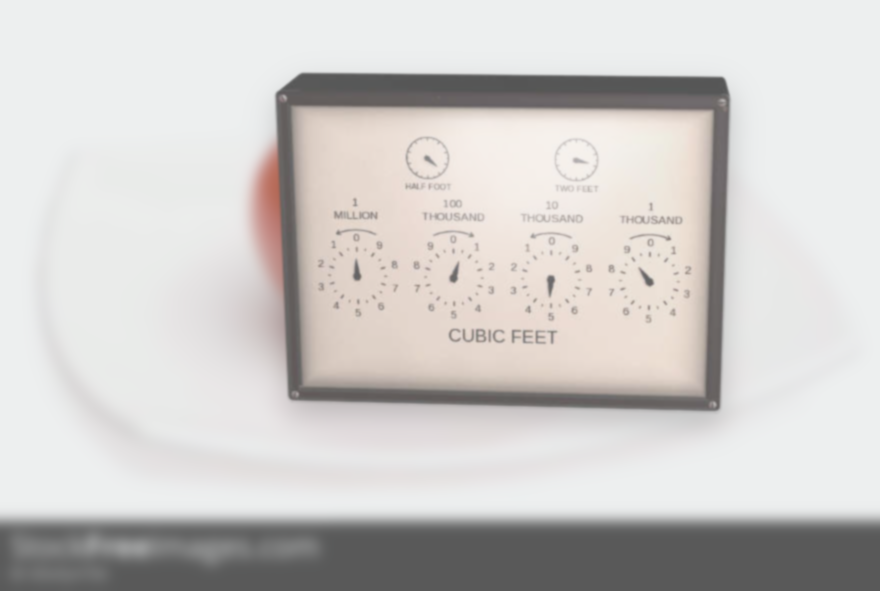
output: 4900ft³
